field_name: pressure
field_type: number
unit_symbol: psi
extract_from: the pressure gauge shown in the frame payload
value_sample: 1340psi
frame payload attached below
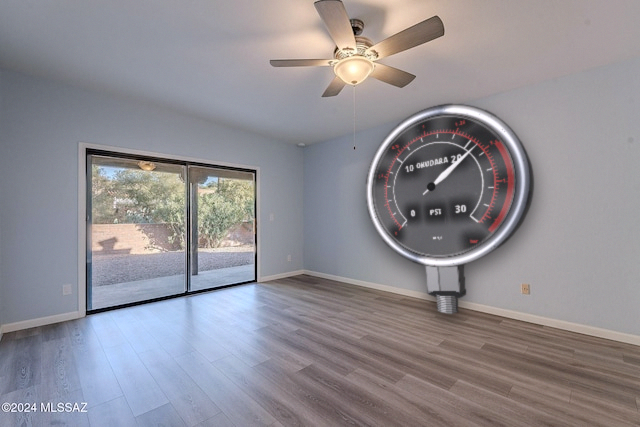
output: 21psi
